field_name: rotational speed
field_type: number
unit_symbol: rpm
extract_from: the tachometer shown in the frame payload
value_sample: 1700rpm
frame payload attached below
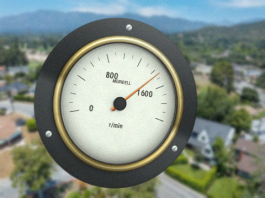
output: 1450rpm
